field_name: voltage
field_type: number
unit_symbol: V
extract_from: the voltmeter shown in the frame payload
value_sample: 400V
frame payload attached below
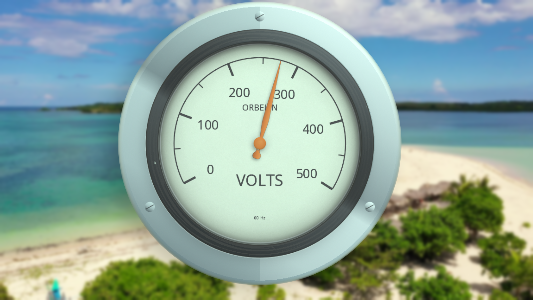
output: 275V
